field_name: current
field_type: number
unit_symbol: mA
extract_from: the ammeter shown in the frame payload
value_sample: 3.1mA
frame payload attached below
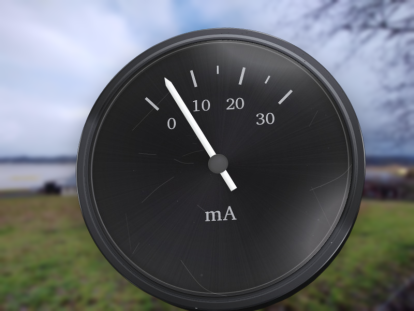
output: 5mA
